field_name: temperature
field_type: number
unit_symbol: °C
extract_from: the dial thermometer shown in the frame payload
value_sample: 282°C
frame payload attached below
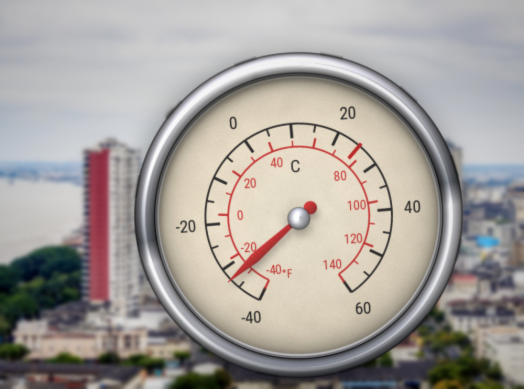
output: -32.5°C
